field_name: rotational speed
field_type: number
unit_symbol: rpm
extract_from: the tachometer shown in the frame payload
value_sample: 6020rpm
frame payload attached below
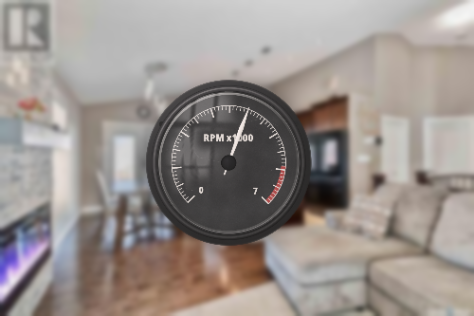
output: 4000rpm
